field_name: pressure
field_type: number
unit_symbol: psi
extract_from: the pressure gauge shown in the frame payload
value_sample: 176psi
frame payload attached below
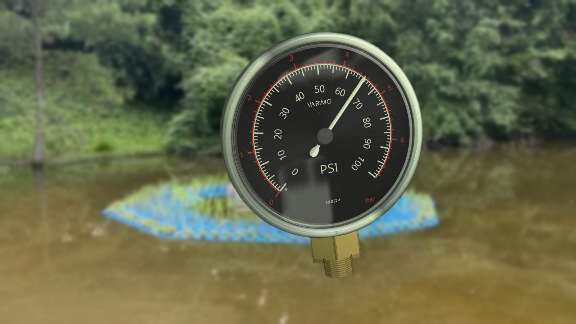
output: 65psi
